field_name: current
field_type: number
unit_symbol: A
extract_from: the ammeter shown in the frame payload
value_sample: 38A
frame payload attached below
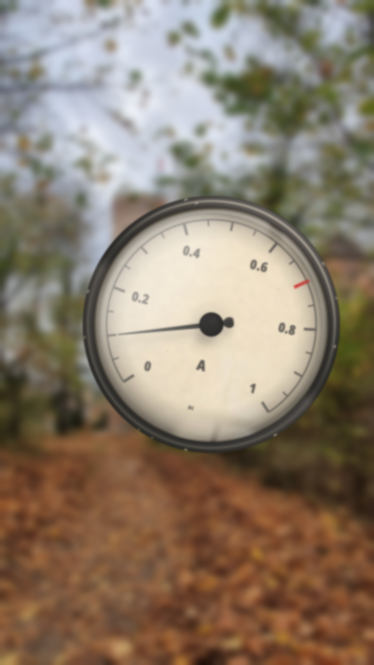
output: 0.1A
